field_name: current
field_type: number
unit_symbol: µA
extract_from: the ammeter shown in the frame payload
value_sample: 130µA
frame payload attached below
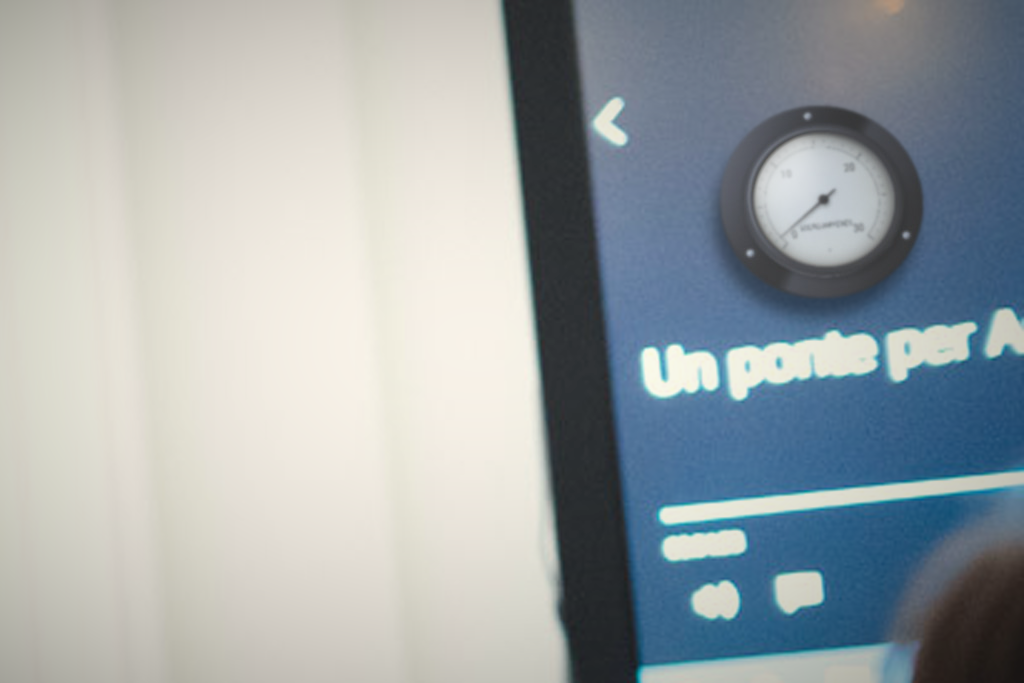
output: 1µA
